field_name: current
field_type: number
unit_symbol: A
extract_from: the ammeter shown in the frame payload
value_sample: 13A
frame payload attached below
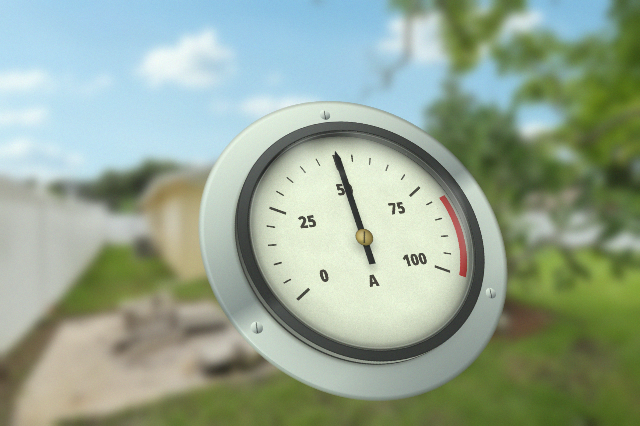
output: 50A
